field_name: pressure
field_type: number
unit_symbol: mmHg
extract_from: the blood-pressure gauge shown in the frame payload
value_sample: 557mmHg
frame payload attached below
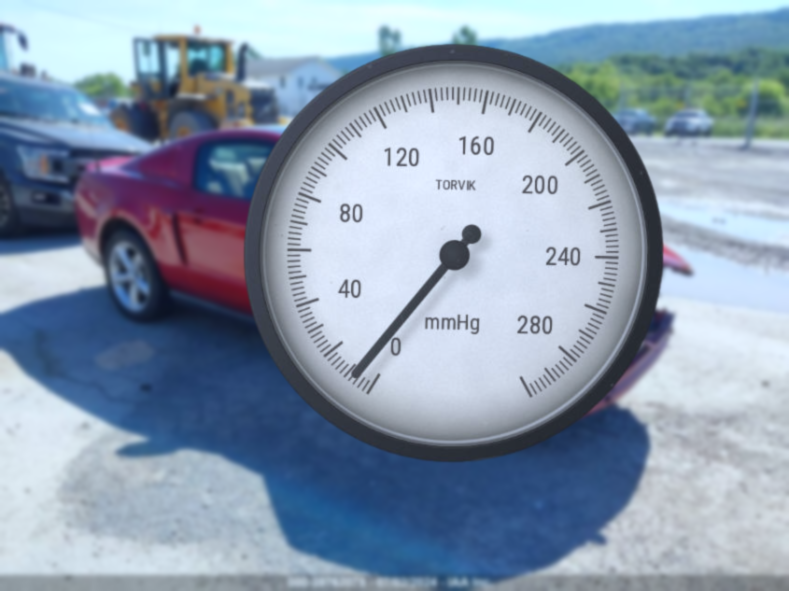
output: 8mmHg
